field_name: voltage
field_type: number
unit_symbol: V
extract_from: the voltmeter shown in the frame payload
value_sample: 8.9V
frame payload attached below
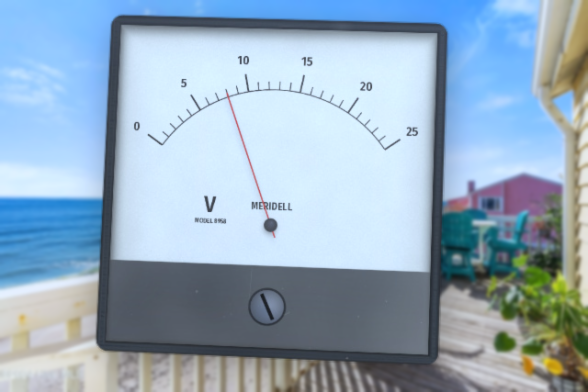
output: 8V
